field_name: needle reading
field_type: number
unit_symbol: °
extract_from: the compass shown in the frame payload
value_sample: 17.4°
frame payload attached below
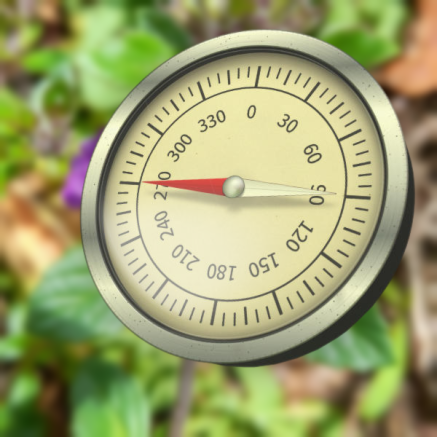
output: 270°
